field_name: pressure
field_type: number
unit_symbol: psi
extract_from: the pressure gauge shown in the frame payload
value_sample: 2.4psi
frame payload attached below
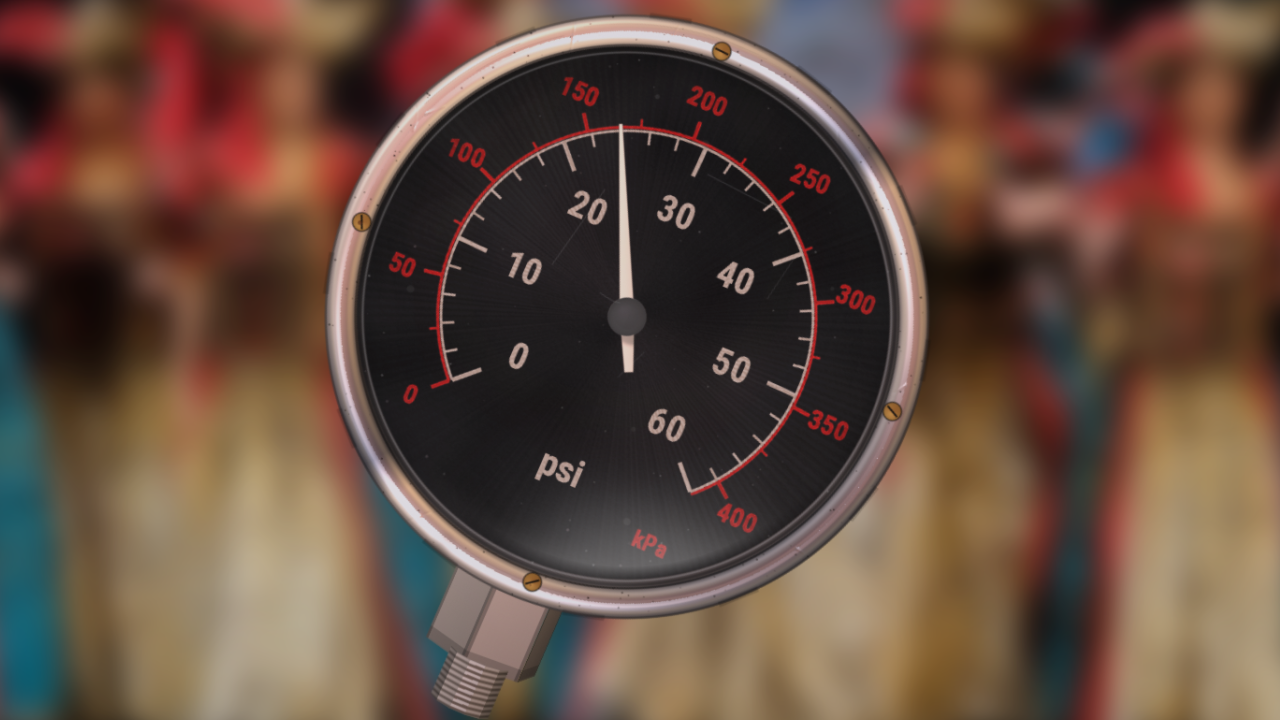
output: 24psi
